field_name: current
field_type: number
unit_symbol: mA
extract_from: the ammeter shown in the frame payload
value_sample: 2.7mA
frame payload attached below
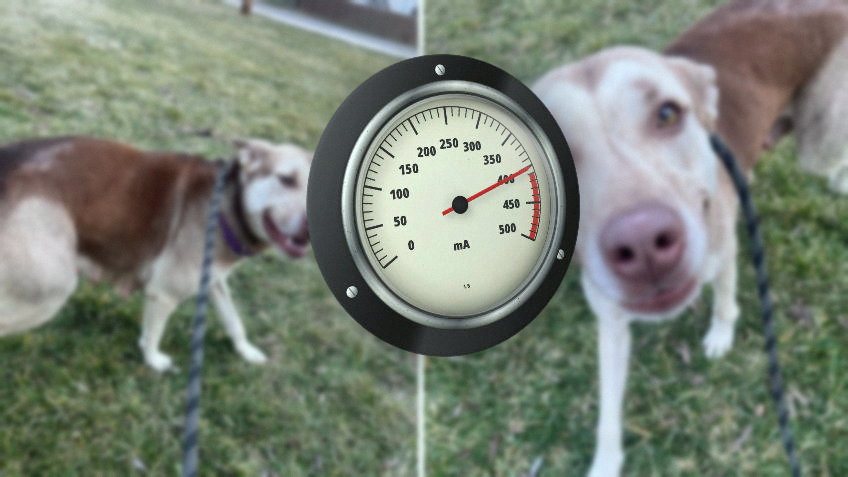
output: 400mA
